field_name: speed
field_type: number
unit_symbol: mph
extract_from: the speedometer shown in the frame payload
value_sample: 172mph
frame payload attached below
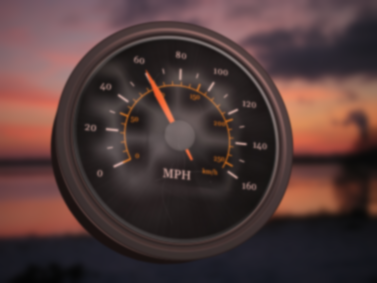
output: 60mph
